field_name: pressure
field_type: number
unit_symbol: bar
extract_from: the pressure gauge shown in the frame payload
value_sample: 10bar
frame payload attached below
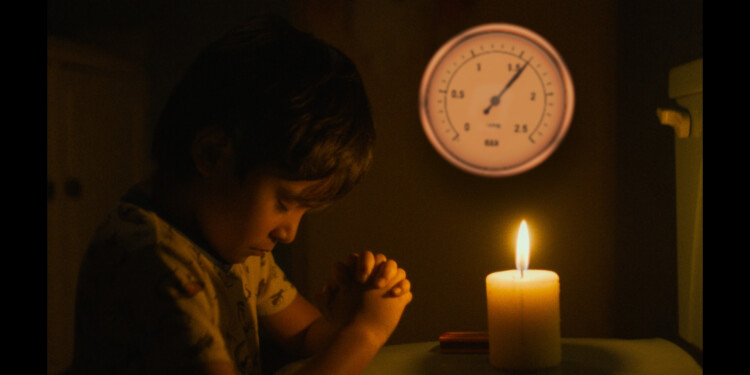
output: 1.6bar
